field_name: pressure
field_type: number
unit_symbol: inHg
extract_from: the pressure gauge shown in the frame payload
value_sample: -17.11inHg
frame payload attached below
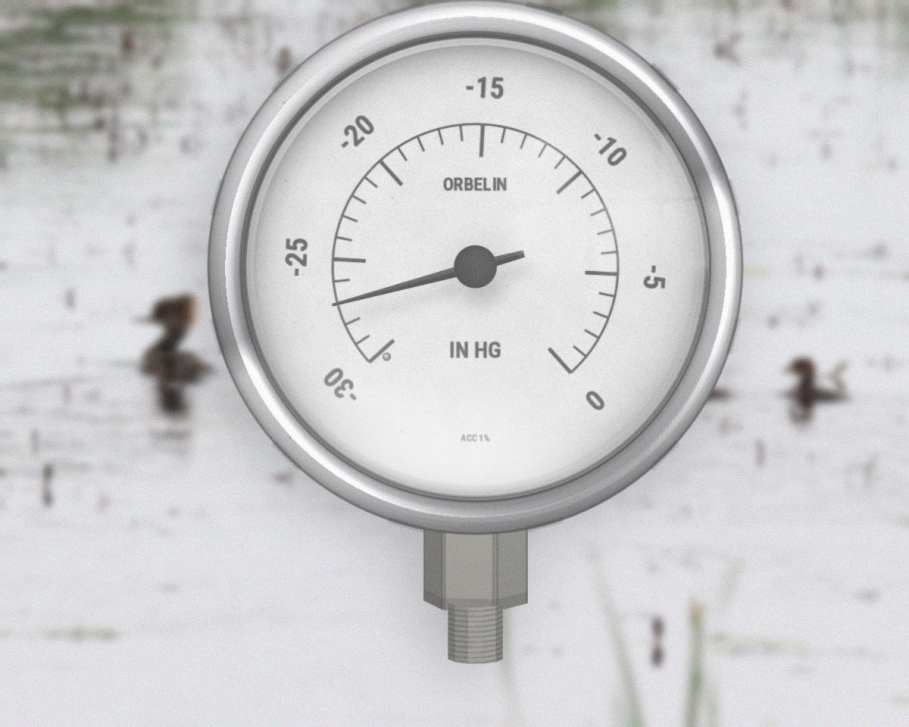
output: -27inHg
